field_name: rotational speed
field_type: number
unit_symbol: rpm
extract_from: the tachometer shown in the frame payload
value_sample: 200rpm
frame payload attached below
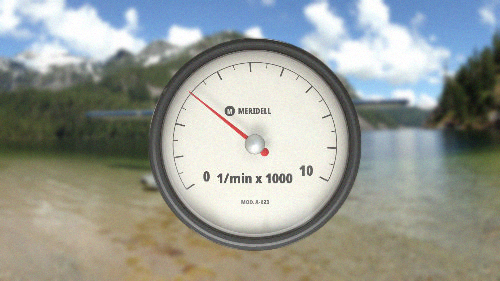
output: 3000rpm
